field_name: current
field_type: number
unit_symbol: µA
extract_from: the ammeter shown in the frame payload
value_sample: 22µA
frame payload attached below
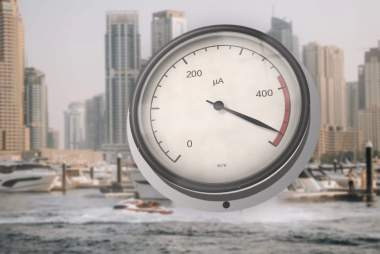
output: 480µA
